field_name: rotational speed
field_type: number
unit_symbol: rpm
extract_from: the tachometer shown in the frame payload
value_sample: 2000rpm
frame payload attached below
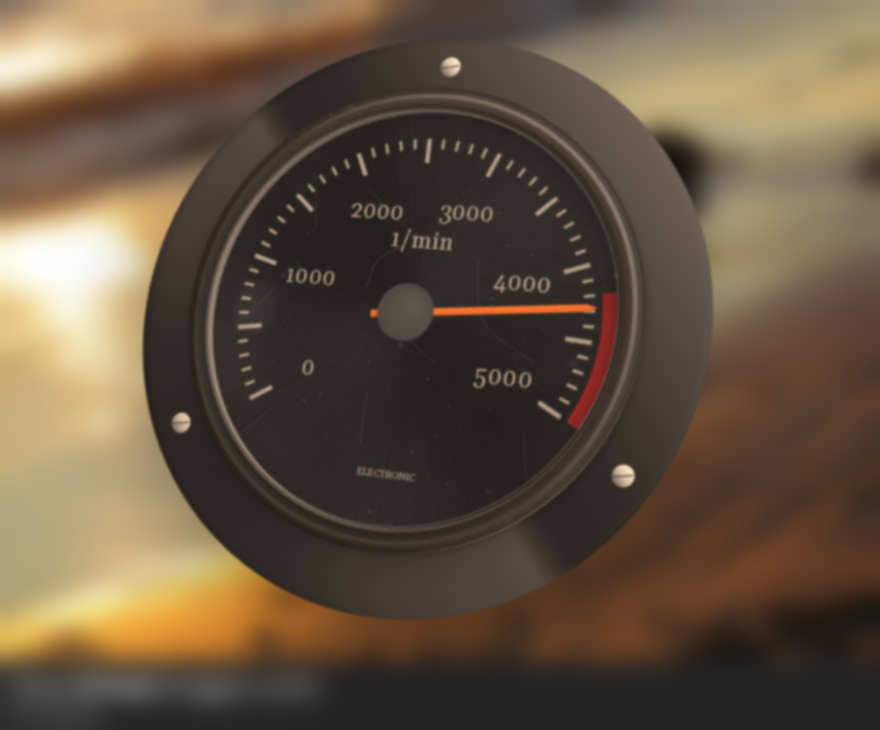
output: 4300rpm
